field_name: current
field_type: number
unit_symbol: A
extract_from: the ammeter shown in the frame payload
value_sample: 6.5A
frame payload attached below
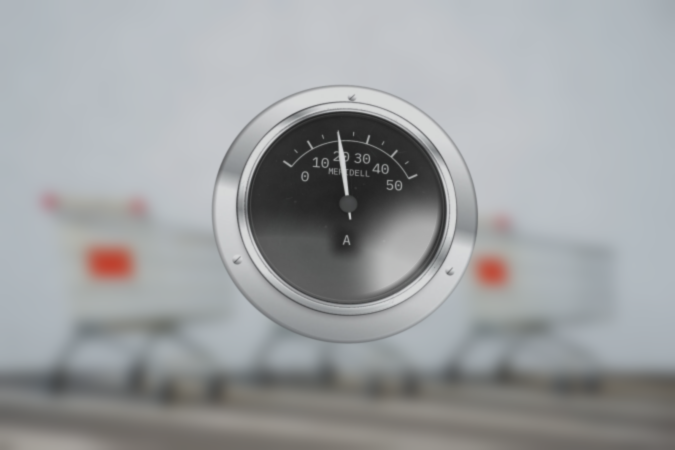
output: 20A
